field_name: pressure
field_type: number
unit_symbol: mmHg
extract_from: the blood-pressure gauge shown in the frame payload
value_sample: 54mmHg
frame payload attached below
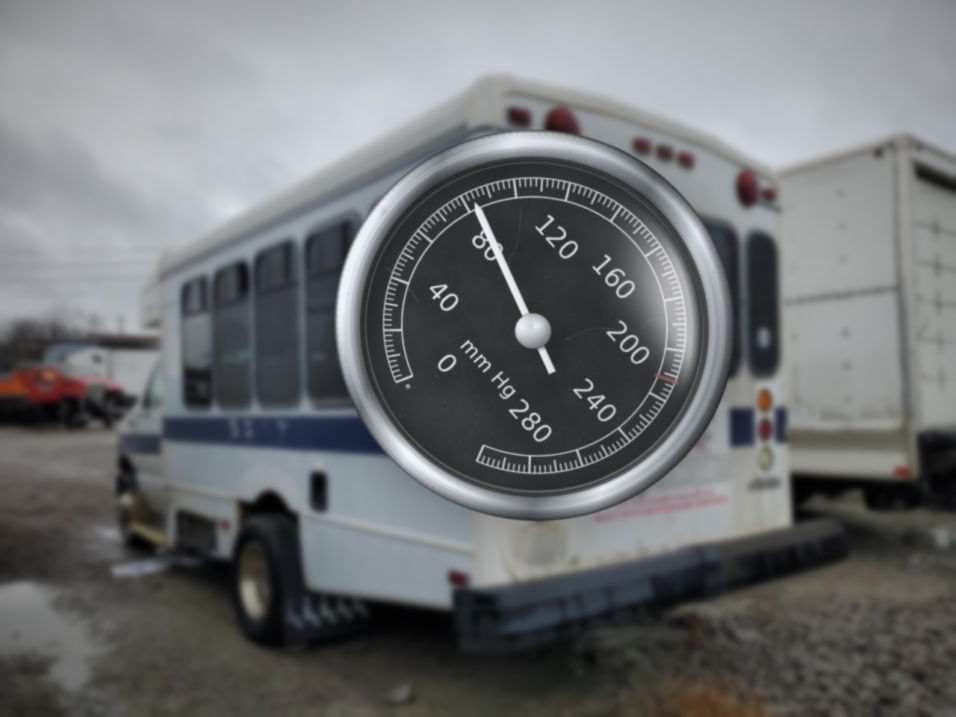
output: 84mmHg
